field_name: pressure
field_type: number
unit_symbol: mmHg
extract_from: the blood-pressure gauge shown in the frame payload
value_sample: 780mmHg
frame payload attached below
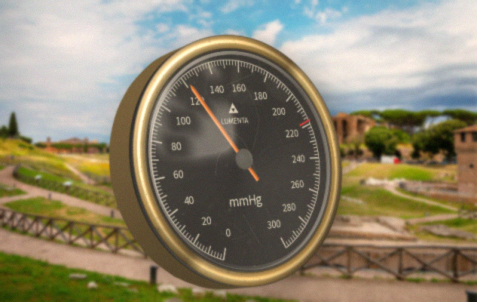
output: 120mmHg
